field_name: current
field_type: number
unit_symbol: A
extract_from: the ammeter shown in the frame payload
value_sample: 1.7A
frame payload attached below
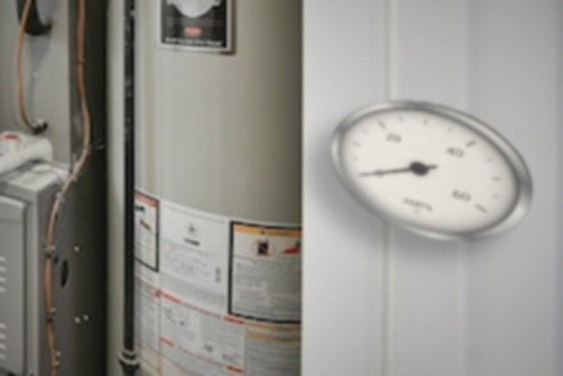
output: 0A
